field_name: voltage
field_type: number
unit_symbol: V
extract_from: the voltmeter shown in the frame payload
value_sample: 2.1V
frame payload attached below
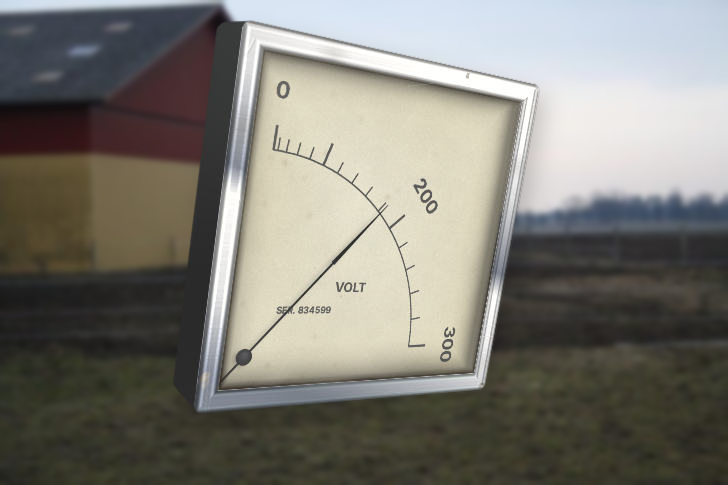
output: 180V
